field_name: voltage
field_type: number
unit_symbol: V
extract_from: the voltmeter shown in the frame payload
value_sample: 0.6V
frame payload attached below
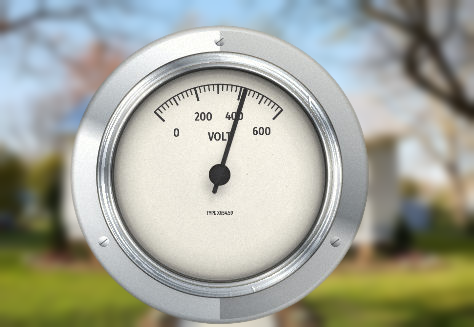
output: 420V
